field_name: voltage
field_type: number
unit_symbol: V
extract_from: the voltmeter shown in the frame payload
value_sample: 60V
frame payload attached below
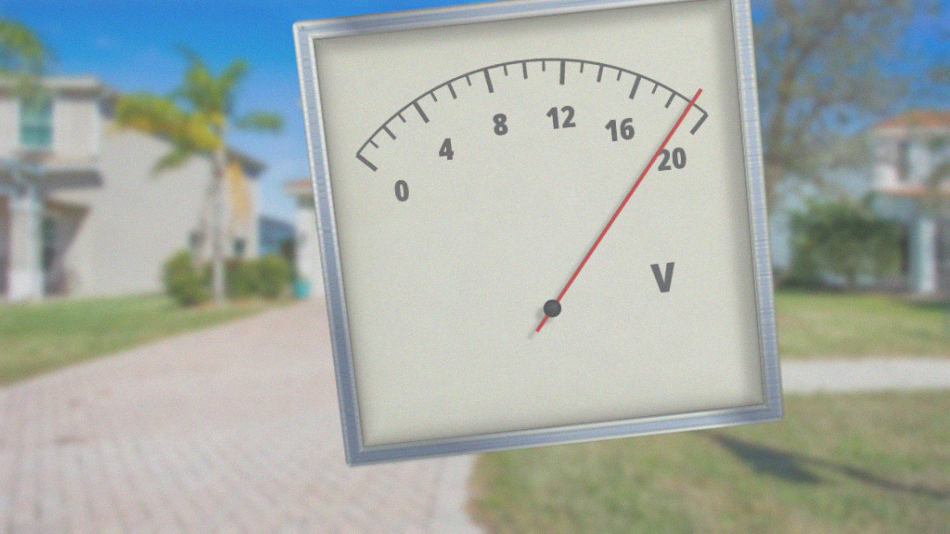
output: 19V
